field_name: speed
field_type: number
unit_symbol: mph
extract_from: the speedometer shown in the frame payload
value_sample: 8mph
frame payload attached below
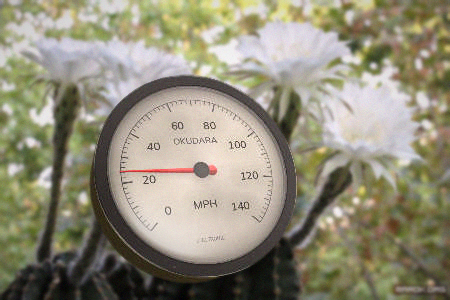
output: 24mph
